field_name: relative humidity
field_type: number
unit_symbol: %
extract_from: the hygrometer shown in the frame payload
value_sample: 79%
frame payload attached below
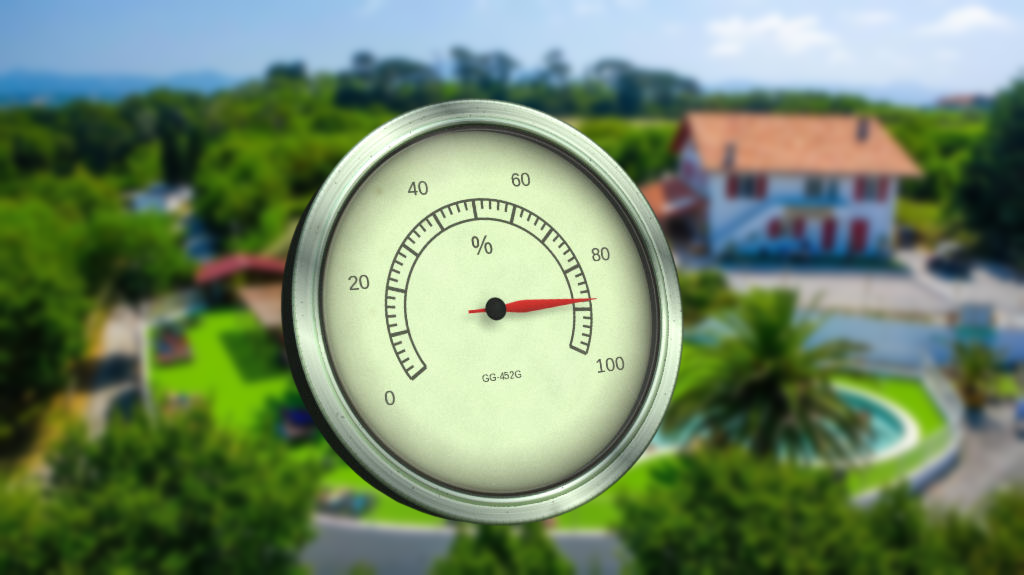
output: 88%
